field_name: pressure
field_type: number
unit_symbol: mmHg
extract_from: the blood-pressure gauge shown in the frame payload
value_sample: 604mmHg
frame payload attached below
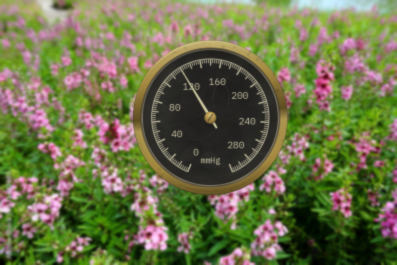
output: 120mmHg
